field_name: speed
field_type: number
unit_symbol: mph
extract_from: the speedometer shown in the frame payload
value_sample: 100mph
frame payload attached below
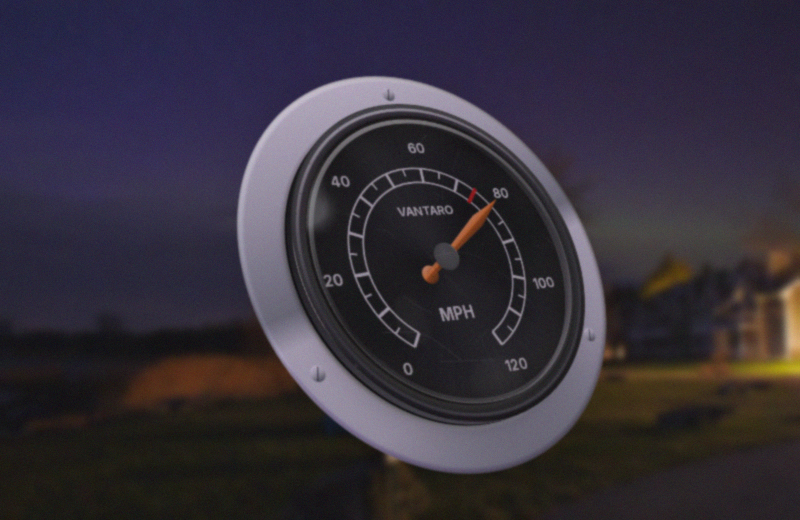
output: 80mph
